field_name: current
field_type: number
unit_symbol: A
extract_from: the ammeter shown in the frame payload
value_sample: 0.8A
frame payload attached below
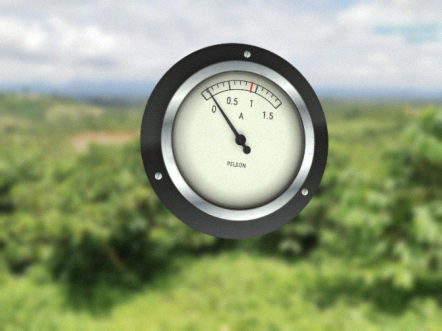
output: 0.1A
